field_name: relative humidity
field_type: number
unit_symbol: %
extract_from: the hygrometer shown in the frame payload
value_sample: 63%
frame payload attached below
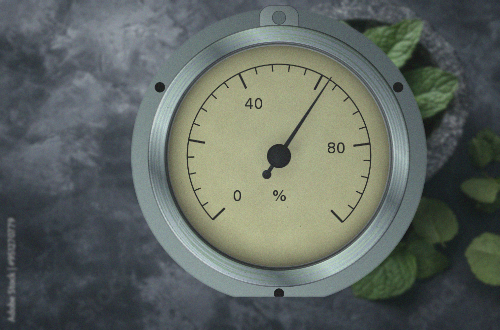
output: 62%
